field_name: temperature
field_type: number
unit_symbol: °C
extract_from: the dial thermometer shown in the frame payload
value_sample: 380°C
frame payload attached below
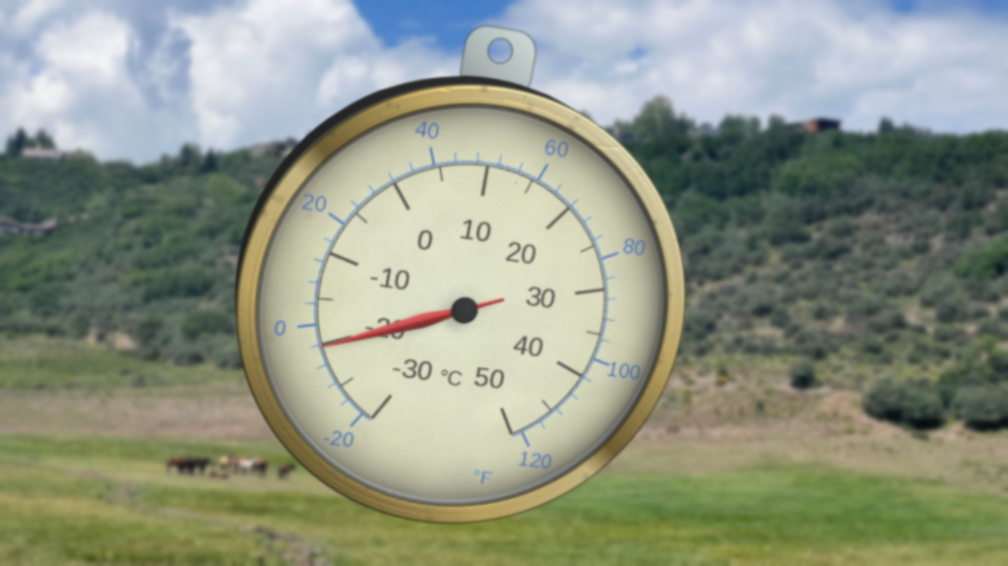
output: -20°C
